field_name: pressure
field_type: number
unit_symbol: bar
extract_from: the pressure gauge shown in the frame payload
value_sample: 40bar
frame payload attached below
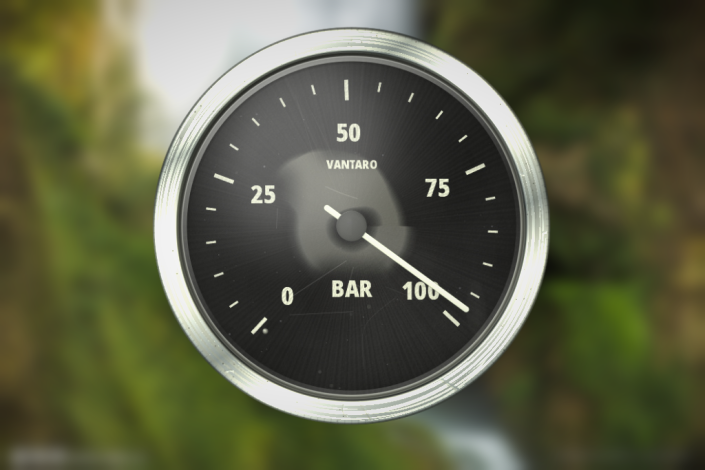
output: 97.5bar
